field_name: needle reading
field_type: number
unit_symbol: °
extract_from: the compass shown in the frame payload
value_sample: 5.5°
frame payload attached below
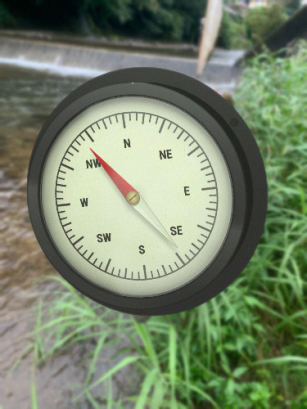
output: 325°
